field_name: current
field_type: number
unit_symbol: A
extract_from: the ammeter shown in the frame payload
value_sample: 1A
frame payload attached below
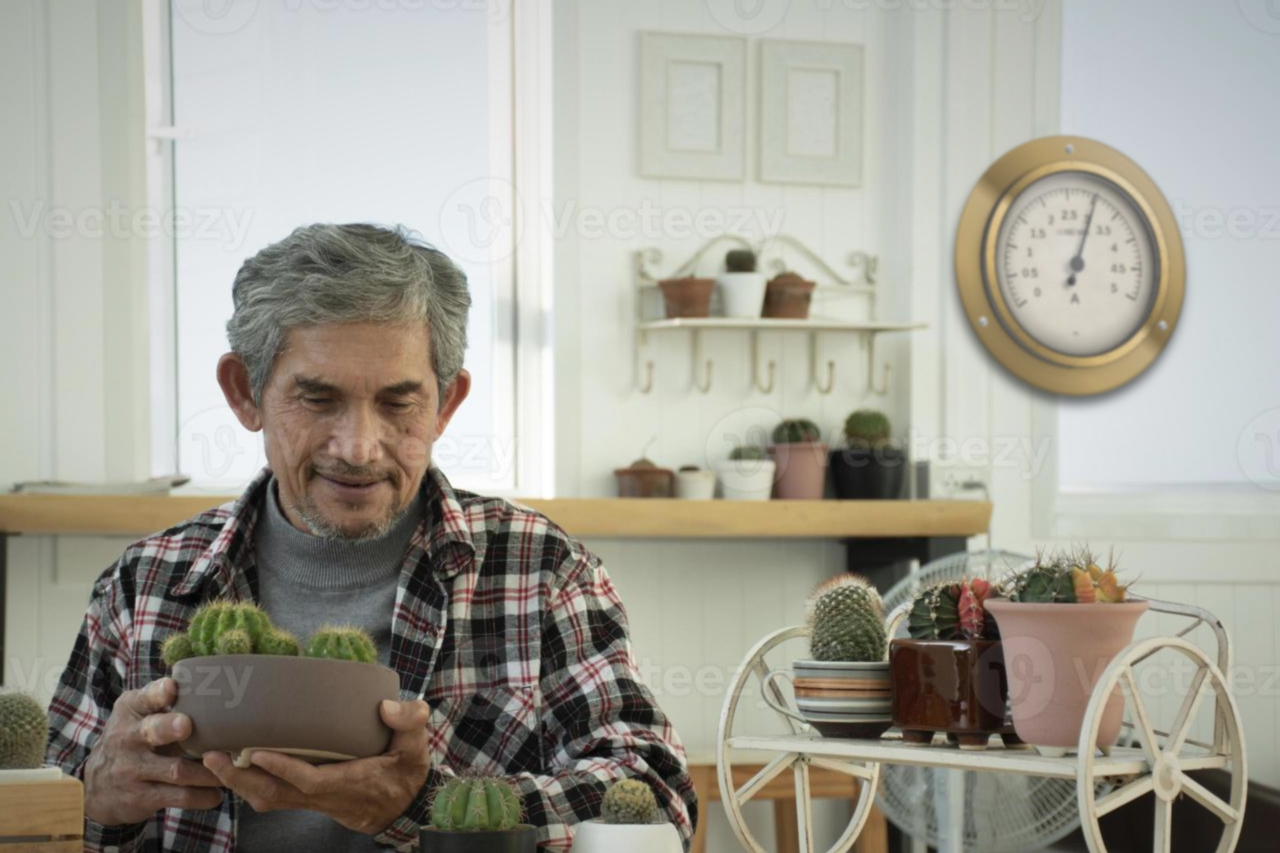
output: 3A
